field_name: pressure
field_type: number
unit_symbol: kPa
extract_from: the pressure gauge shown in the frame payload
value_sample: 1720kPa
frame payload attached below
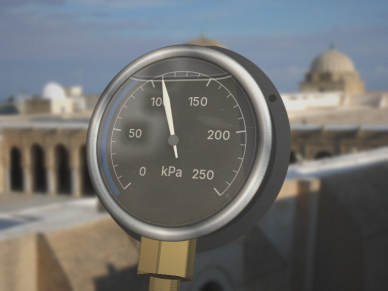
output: 110kPa
